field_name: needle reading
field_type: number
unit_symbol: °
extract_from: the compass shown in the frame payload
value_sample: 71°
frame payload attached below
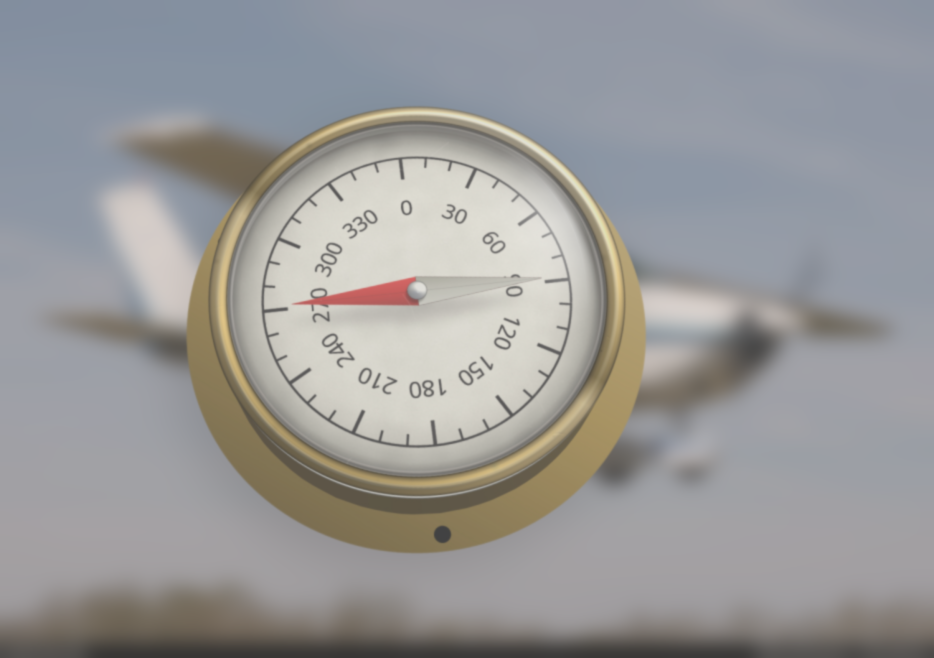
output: 270°
